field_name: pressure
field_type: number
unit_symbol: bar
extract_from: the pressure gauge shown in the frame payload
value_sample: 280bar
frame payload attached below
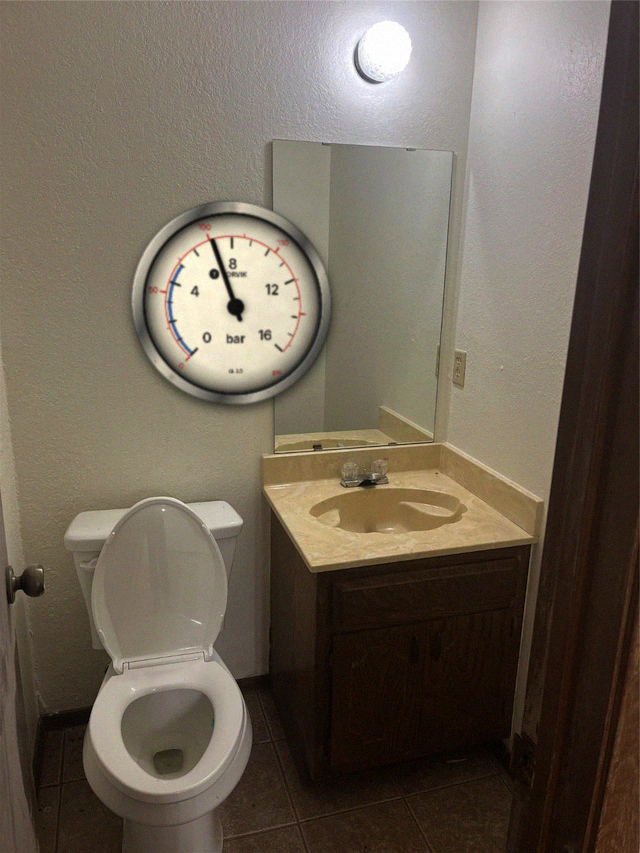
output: 7bar
